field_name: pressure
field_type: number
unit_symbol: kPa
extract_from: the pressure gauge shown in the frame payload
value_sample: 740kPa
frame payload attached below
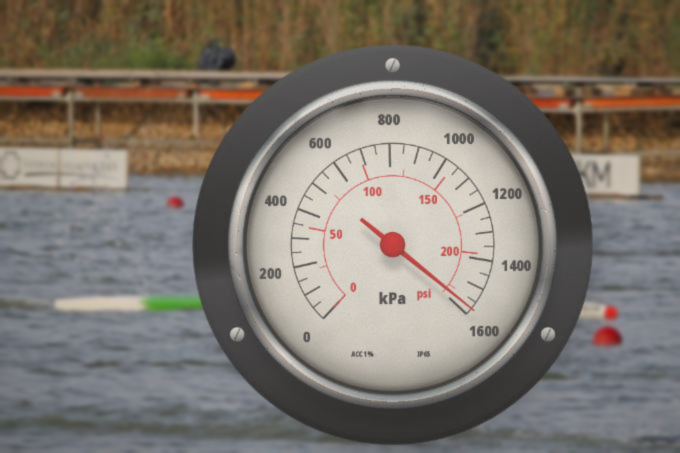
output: 1575kPa
